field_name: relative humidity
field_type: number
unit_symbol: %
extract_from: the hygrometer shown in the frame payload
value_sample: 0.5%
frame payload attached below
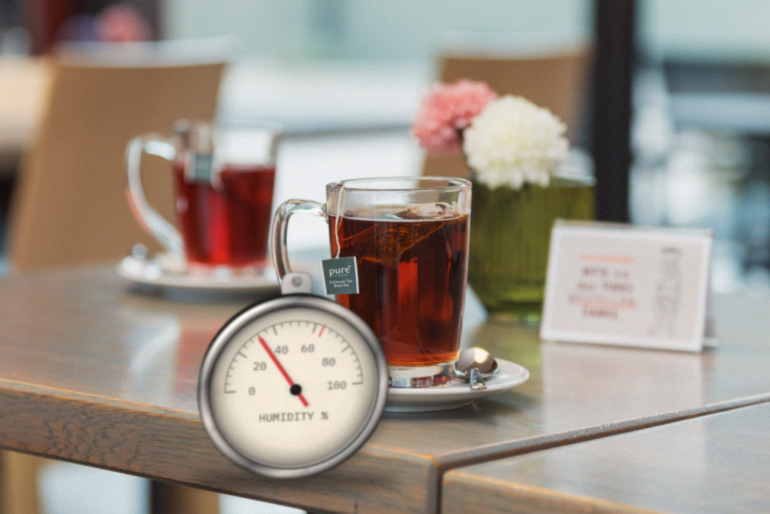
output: 32%
